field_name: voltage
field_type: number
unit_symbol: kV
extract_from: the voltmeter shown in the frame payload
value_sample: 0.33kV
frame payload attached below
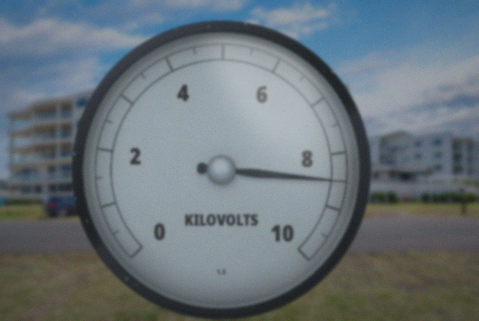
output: 8.5kV
